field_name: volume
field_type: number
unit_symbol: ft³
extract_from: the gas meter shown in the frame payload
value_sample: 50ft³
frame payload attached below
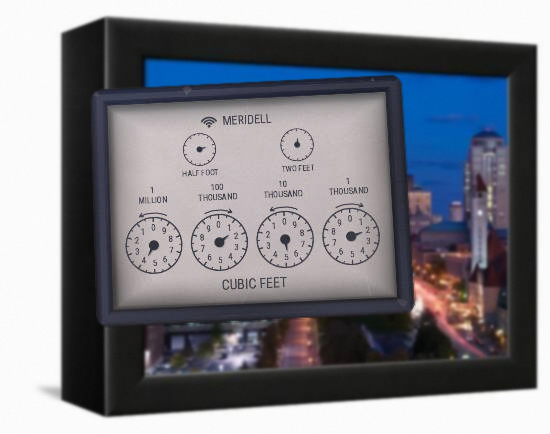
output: 415200ft³
